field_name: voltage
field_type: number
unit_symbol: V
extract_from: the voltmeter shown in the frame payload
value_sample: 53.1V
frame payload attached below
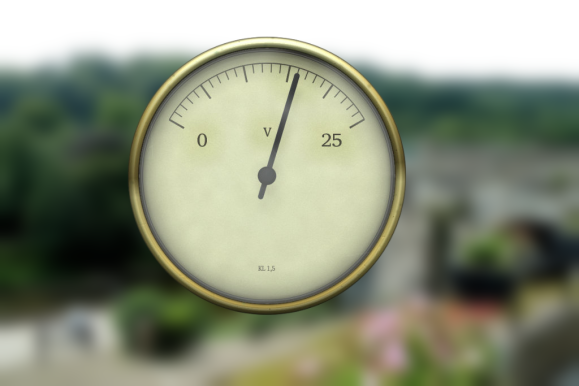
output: 16V
